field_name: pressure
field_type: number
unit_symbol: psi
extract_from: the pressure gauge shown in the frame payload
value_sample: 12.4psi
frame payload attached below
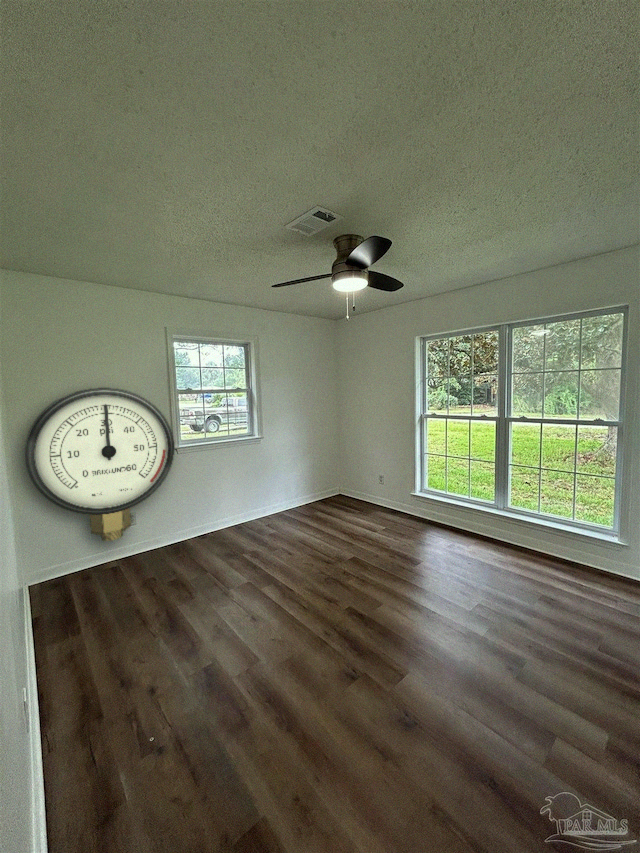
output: 30psi
